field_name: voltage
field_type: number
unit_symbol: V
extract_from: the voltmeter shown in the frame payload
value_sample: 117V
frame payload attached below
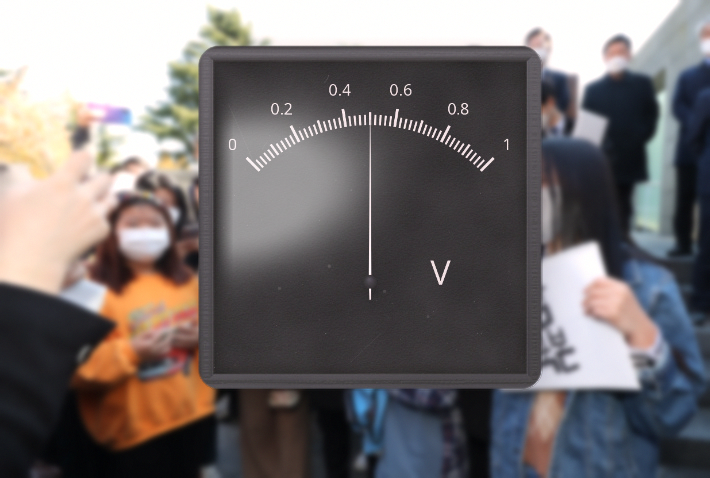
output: 0.5V
